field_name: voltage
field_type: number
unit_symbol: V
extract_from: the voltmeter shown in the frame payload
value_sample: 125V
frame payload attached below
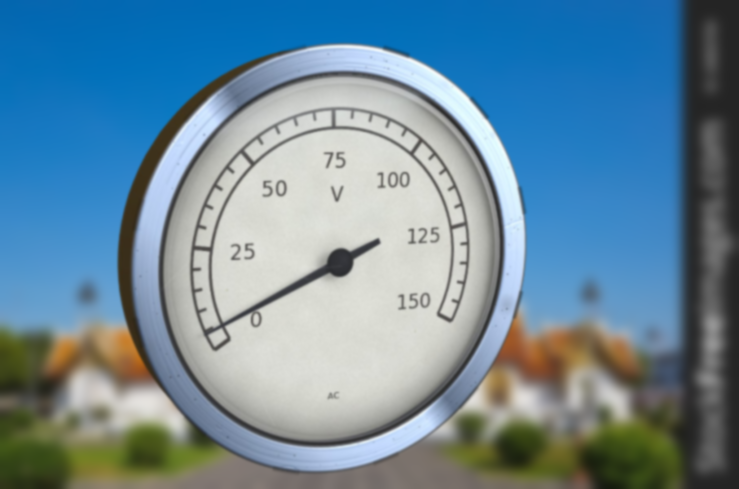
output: 5V
